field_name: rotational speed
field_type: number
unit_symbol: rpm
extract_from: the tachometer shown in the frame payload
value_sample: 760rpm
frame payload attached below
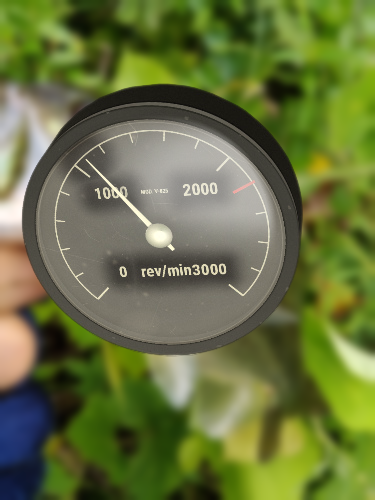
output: 1100rpm
